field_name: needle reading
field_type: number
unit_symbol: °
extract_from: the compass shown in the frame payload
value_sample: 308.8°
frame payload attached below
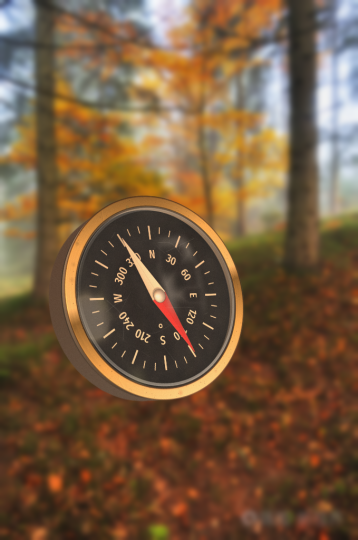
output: 150°
